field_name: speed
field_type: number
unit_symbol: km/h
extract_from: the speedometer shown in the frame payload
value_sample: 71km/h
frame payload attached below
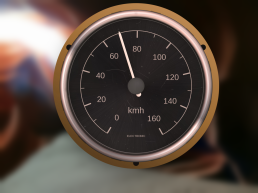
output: 70km/h
